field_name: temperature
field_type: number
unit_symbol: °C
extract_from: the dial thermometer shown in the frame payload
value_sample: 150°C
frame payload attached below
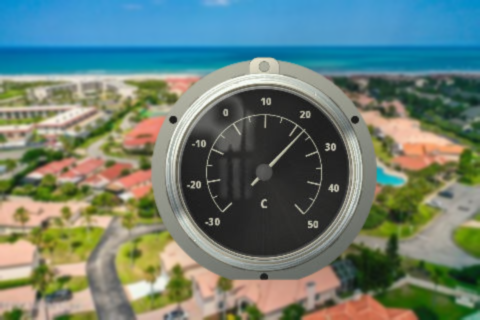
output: 22.5°C
